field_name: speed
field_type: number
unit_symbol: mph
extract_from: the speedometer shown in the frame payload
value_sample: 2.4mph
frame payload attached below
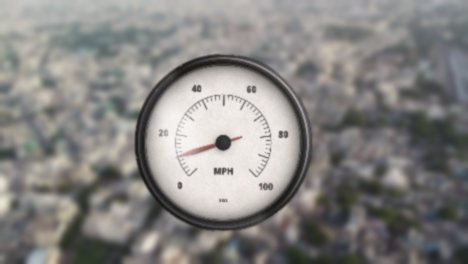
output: 10mph
